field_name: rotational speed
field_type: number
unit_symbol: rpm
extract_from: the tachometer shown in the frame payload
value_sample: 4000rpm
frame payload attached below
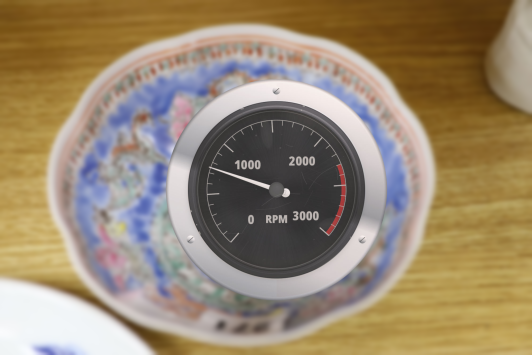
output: 750rpm
